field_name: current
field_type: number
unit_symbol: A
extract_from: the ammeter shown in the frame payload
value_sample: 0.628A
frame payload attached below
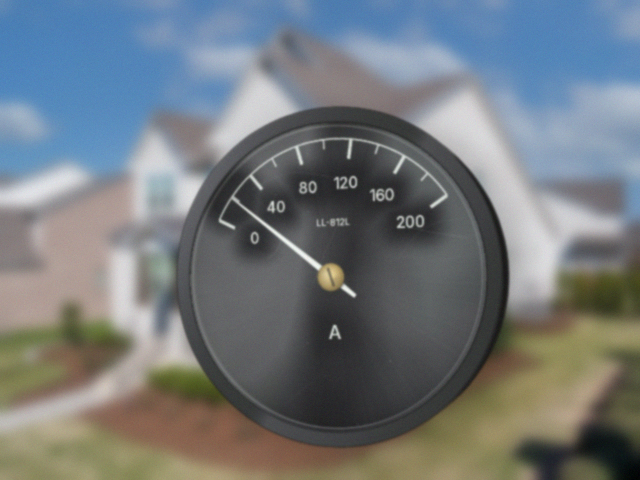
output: 20A
